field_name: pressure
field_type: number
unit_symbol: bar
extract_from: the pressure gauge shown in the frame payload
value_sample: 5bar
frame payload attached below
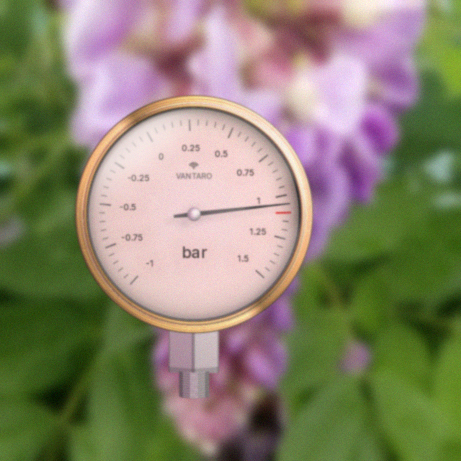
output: 1.05bar
